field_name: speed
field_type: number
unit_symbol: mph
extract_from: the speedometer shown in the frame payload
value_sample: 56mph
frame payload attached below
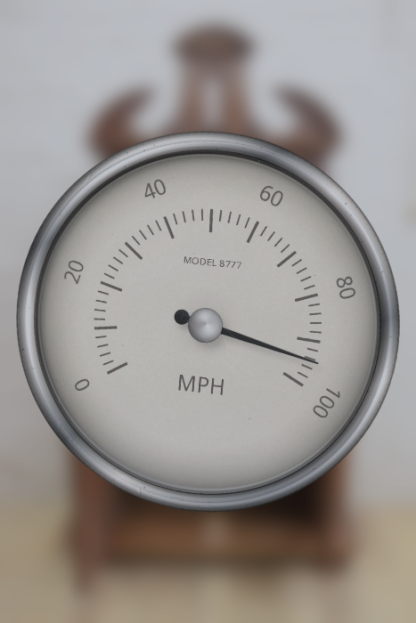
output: 94mph
